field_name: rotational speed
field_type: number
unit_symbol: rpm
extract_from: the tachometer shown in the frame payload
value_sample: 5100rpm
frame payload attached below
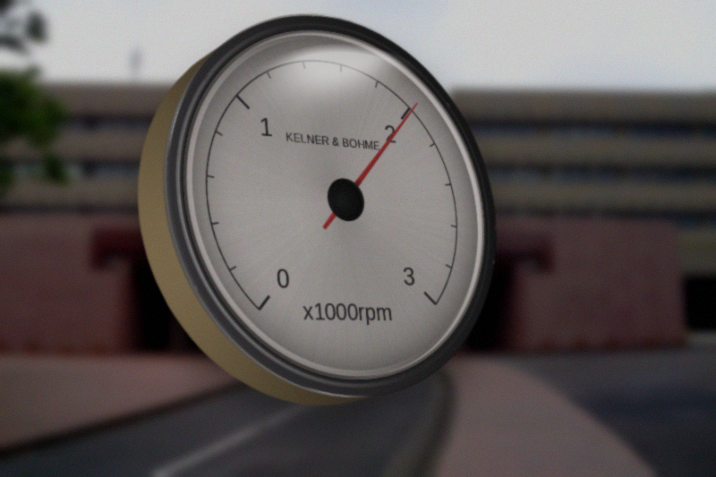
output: 2000rpm
